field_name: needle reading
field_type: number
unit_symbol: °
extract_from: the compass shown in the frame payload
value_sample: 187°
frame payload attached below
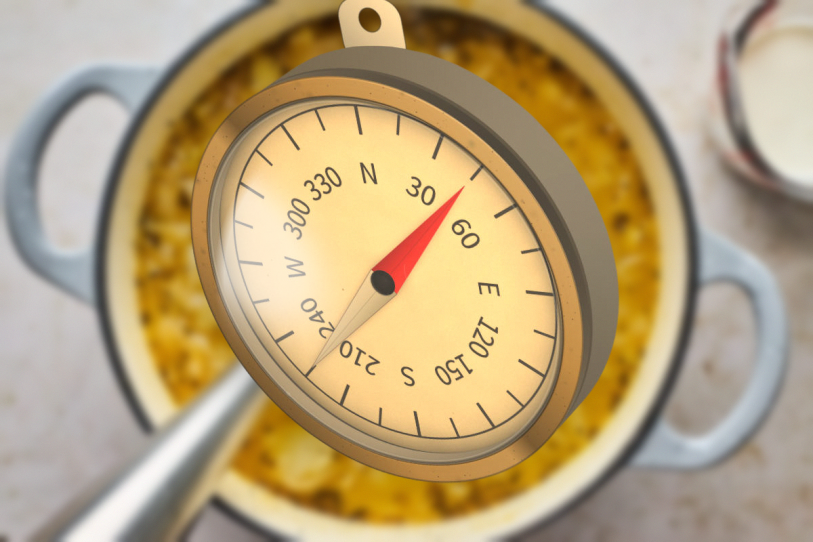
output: 45°
